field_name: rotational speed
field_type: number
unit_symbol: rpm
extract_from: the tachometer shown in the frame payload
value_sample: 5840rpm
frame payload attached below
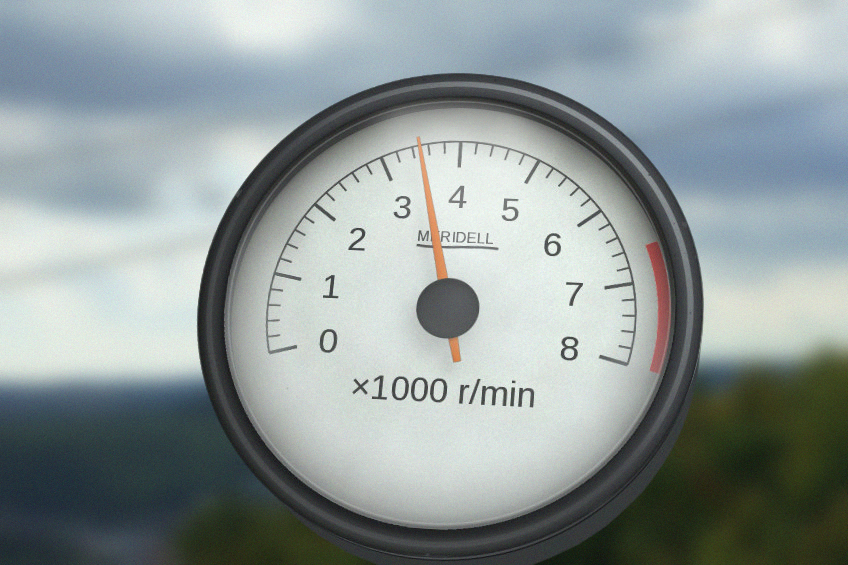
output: 3500rpm
